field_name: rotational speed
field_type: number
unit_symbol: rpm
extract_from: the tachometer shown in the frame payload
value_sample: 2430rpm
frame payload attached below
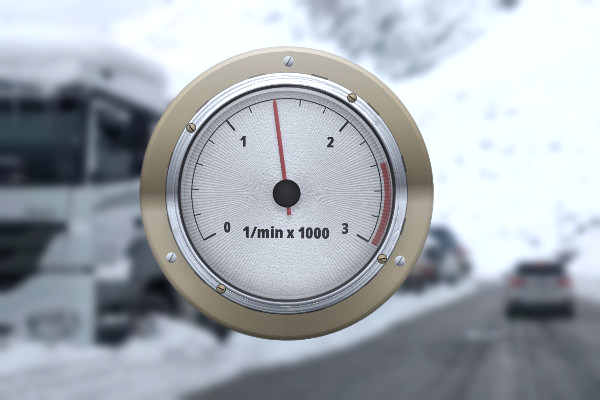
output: 1400rpm
